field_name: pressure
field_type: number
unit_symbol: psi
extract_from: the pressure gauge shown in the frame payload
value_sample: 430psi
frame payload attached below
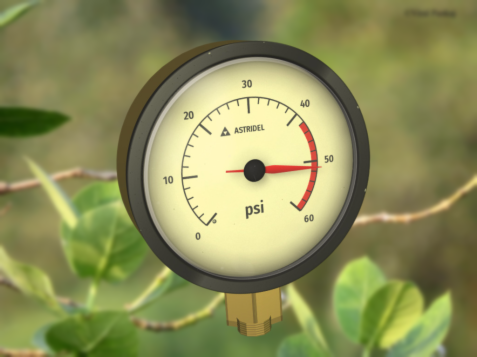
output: 51psi
